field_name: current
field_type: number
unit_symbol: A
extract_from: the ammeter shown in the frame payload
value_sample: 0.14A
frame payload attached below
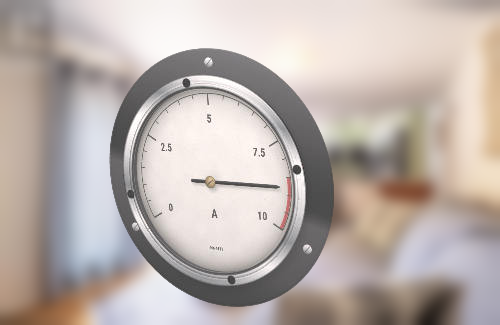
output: 8.75A
